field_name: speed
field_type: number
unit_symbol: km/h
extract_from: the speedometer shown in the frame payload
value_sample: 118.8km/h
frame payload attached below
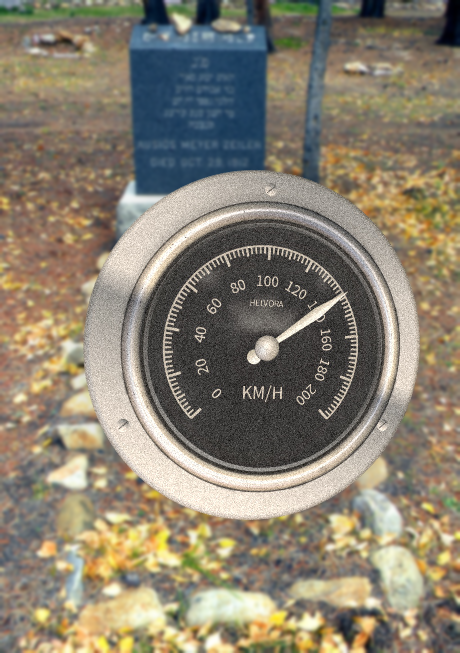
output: 140km/h
